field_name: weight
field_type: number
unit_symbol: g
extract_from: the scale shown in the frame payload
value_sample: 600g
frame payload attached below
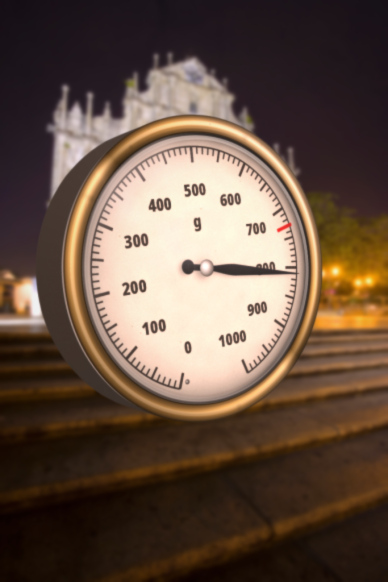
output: 810g
